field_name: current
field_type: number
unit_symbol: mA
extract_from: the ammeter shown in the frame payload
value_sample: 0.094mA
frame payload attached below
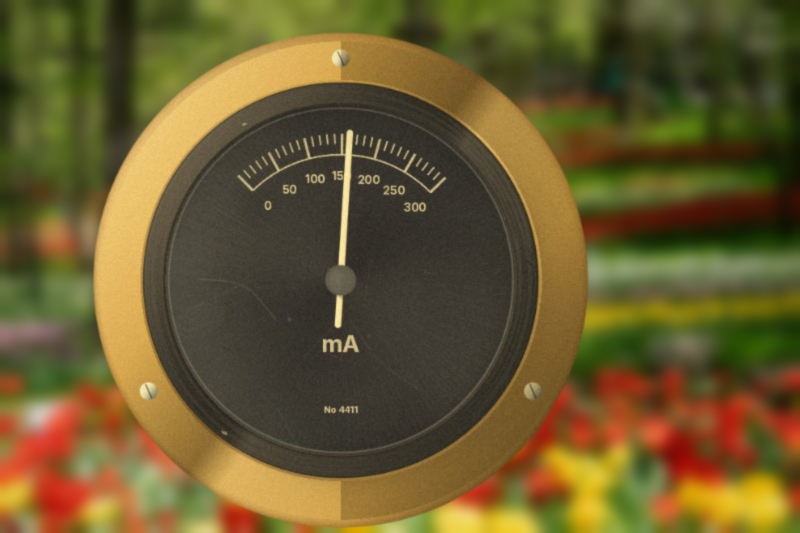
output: 160mA
